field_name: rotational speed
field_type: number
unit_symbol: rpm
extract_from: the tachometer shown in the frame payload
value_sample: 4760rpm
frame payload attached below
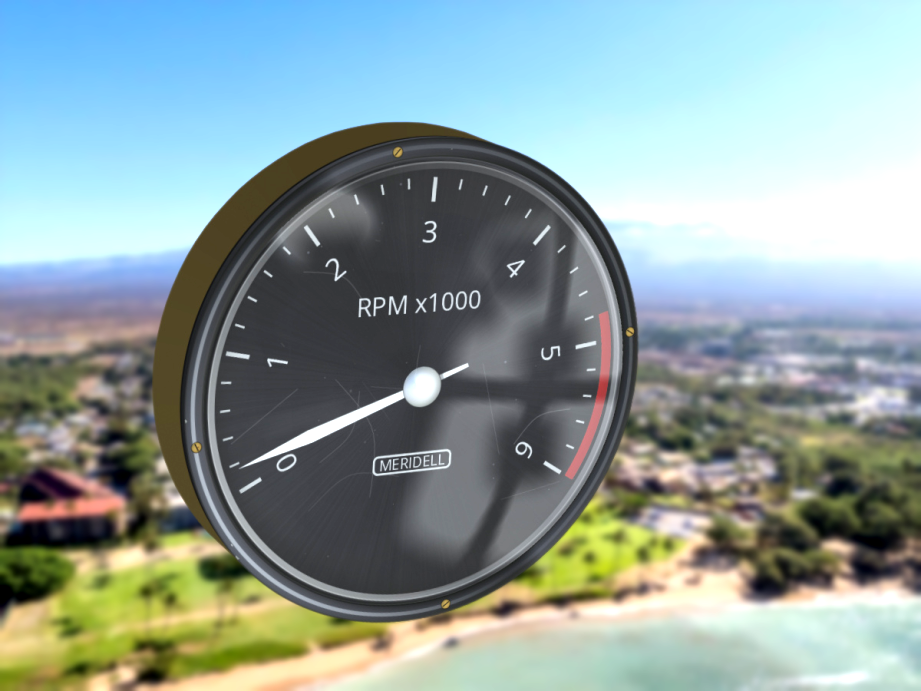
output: 200rpm
